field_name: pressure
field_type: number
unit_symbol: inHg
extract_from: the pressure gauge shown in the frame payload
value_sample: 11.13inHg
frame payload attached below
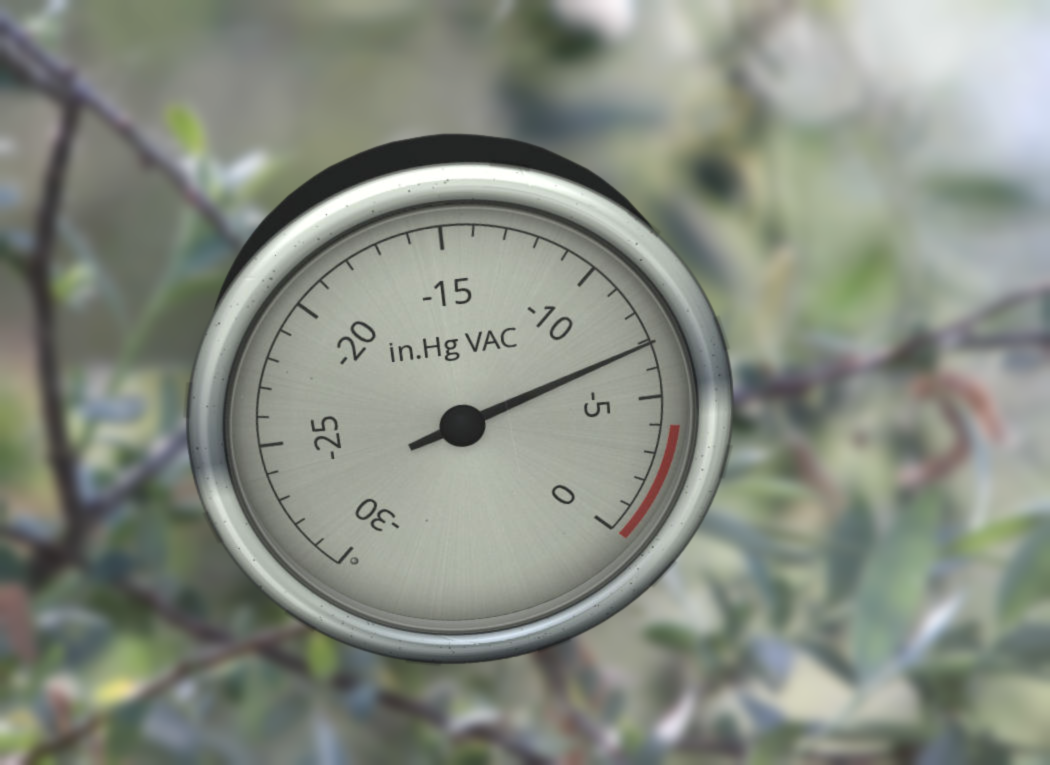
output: -7inHg
